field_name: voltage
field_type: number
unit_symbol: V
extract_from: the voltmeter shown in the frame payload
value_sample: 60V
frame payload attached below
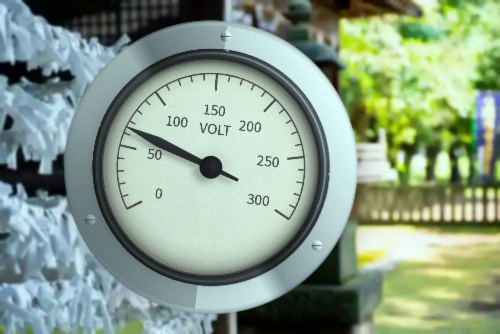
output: 65V
